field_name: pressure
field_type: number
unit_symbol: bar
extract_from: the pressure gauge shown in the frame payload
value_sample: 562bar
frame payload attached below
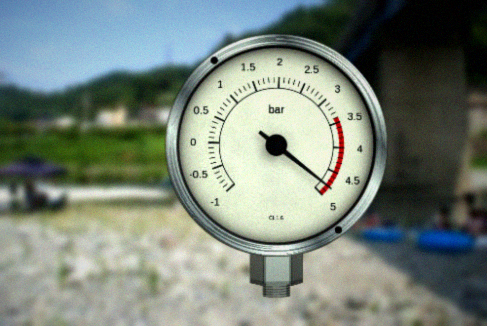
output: 4.8bar
